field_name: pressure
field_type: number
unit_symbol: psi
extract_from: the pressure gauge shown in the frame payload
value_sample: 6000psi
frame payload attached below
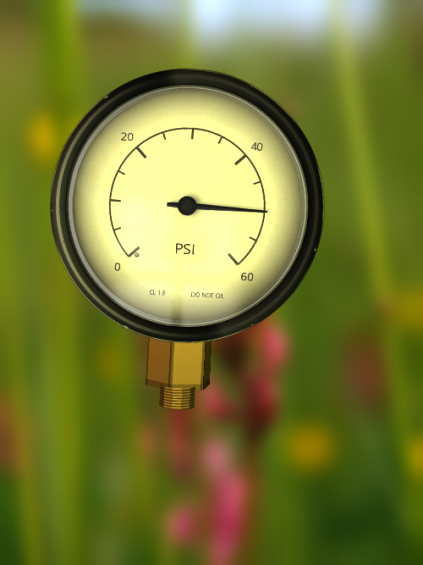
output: 50psi
